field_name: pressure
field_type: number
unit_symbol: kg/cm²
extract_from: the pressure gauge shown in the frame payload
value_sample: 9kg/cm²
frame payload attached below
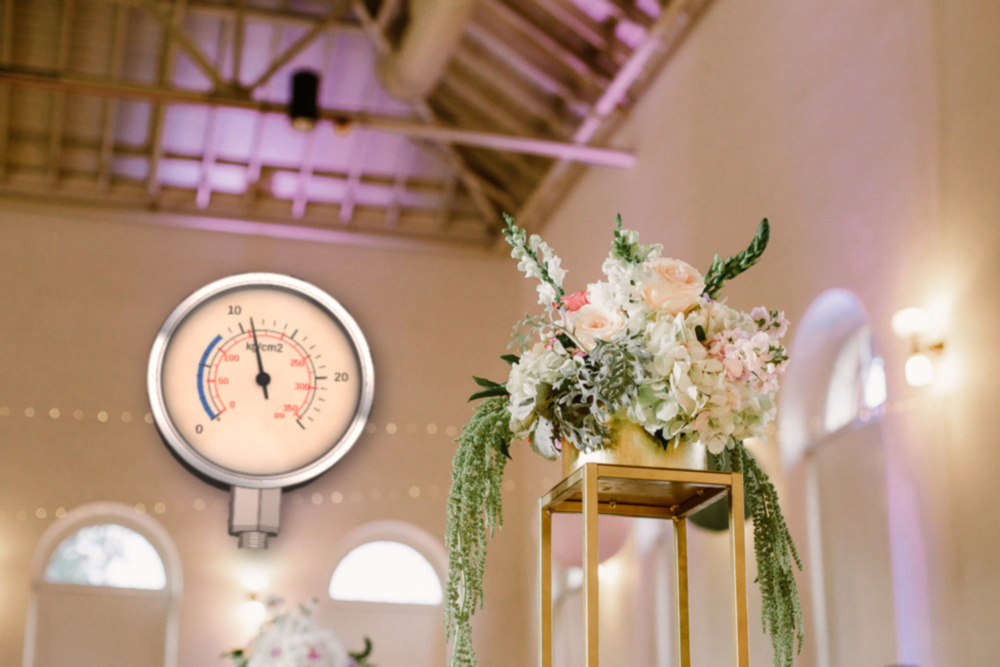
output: 11kg/cm²
